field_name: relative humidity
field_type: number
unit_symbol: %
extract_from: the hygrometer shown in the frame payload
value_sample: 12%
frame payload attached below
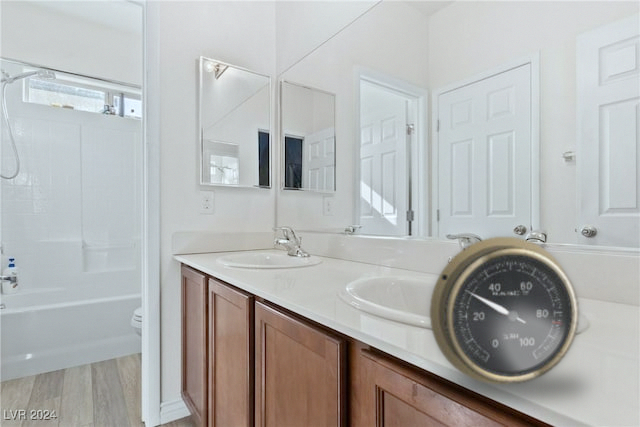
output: 30%
